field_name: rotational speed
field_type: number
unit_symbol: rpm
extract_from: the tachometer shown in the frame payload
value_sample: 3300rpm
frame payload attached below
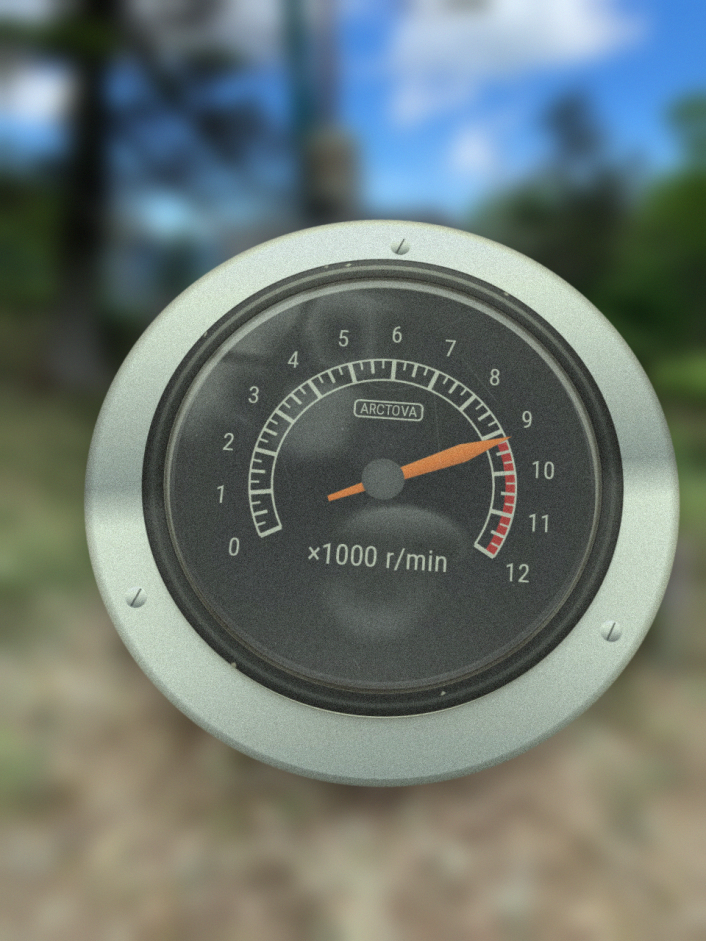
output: 9250rpm
